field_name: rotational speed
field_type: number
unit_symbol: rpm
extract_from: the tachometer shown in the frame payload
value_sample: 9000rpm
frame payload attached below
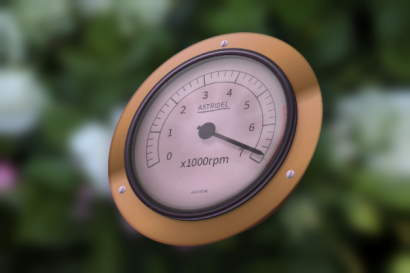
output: 6800rpm
